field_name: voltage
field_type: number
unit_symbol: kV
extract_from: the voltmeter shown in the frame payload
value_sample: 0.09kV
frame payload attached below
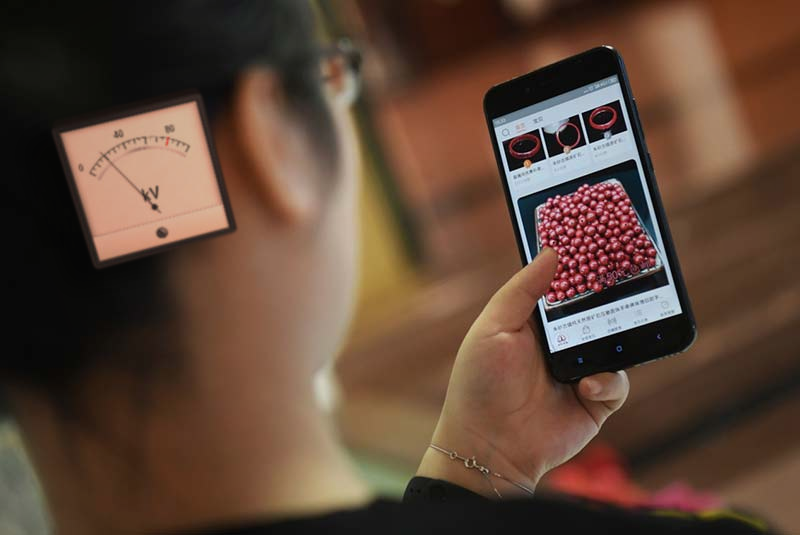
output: 20kV
